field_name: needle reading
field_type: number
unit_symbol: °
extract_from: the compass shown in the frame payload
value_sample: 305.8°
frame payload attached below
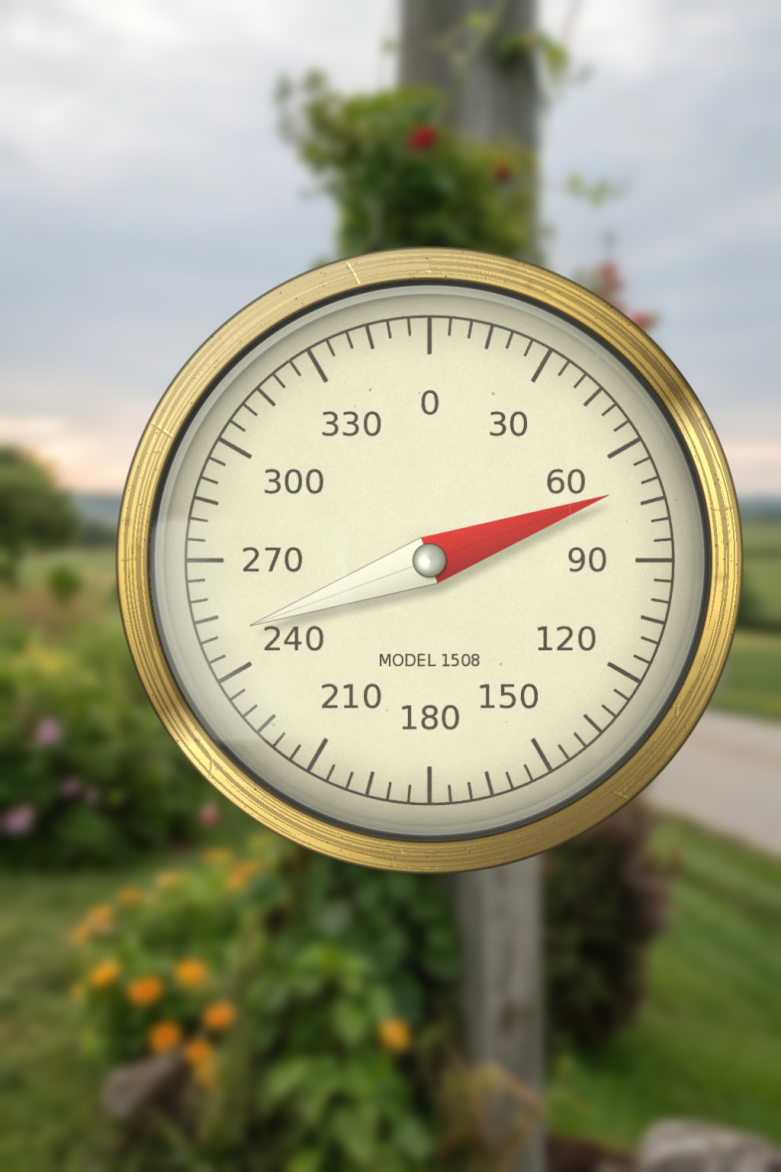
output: 70°
